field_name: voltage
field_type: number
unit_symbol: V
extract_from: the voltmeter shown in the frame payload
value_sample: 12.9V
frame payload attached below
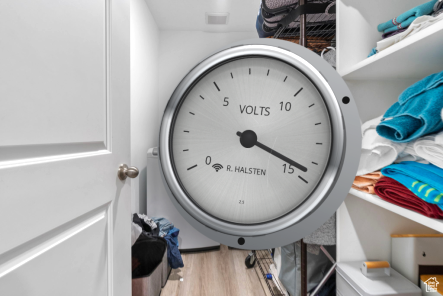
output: 14.5V
